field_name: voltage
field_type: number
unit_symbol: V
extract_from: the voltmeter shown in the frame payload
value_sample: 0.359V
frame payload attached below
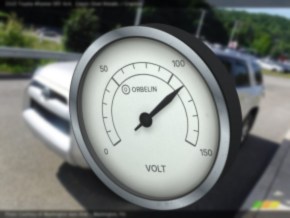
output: 110V
